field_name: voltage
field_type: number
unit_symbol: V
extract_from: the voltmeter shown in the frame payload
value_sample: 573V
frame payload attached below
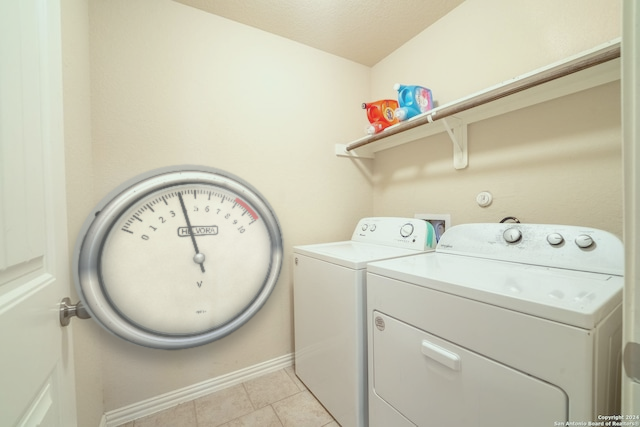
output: 4V
